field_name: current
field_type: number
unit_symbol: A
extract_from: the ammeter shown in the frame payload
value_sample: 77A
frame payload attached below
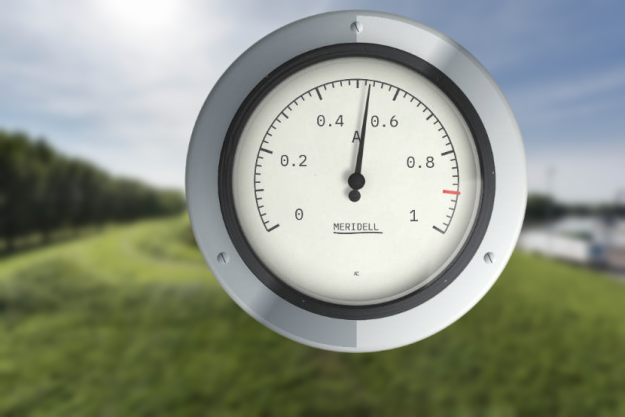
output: 0.53A
